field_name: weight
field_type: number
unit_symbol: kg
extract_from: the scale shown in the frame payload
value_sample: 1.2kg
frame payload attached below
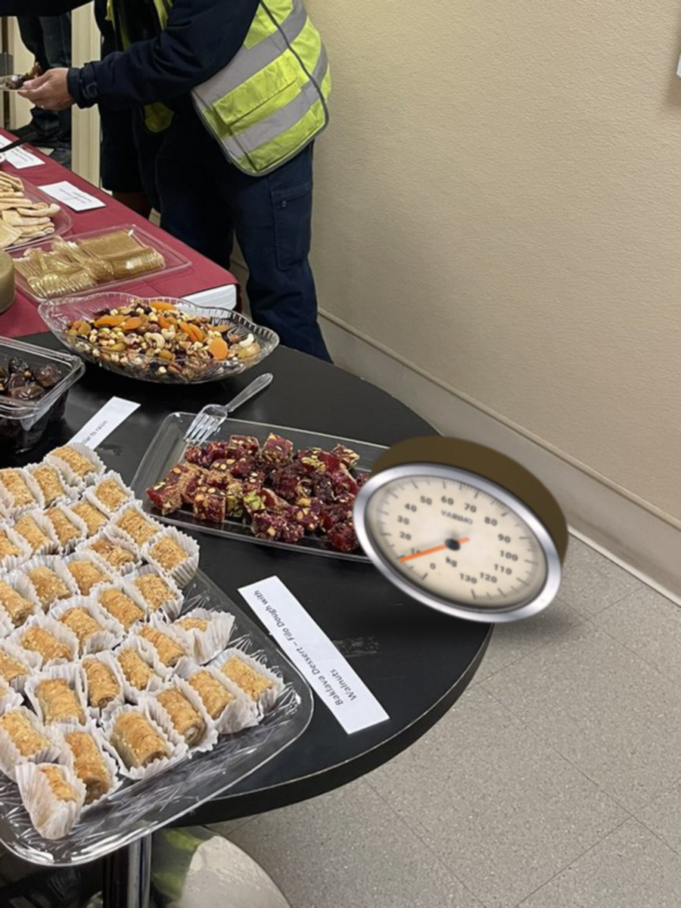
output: 10kg
